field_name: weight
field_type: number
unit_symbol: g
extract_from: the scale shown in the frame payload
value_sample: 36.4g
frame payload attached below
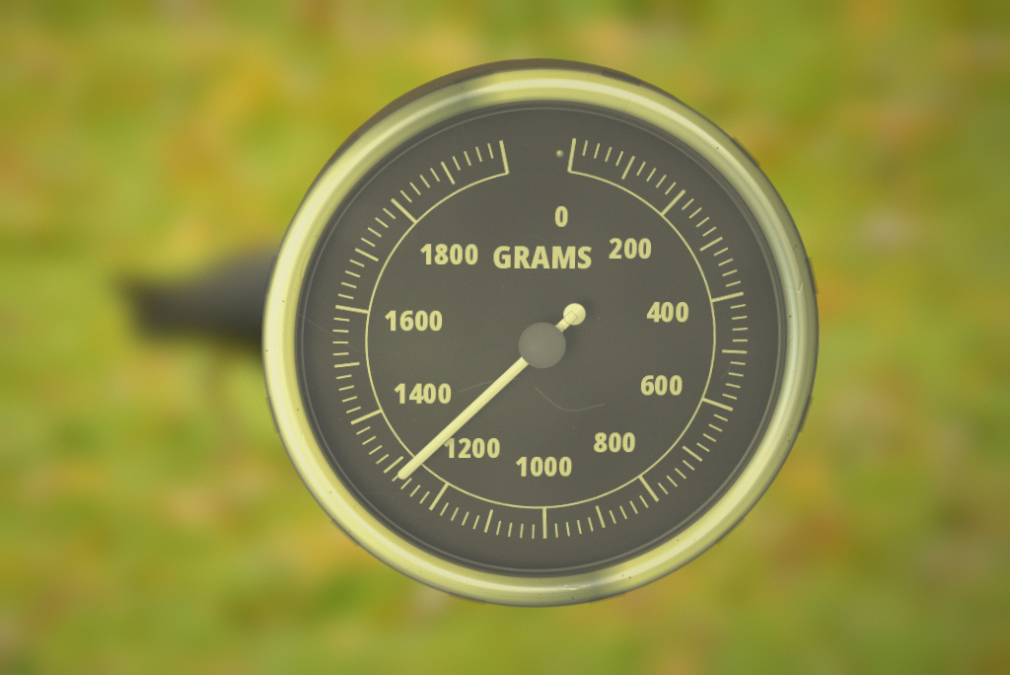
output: 1280g
